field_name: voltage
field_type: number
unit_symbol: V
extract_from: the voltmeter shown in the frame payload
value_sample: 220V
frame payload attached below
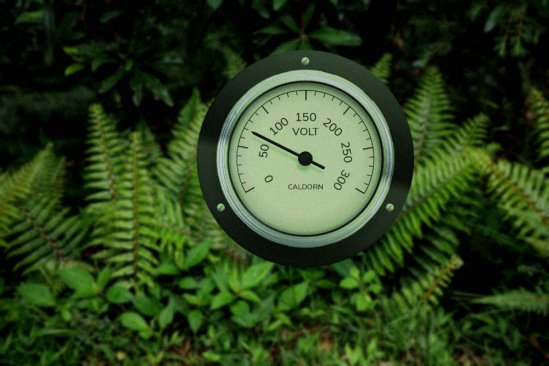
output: 70V
